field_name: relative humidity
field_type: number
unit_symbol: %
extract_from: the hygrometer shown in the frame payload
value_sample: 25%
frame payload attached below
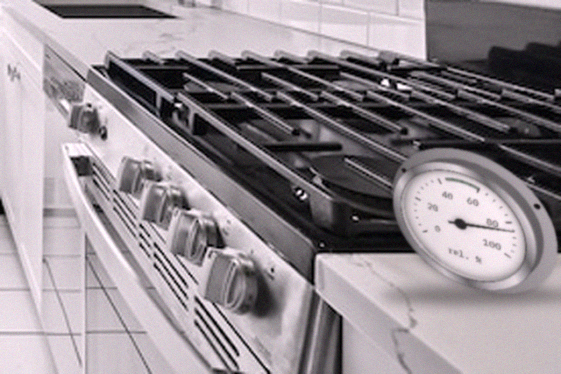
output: 84%
